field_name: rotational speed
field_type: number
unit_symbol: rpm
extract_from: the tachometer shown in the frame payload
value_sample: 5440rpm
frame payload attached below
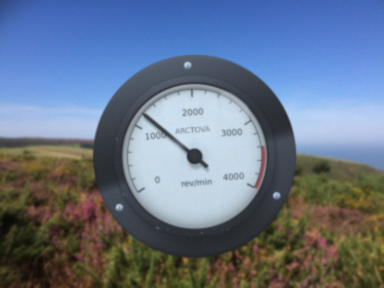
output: 1200rpm
